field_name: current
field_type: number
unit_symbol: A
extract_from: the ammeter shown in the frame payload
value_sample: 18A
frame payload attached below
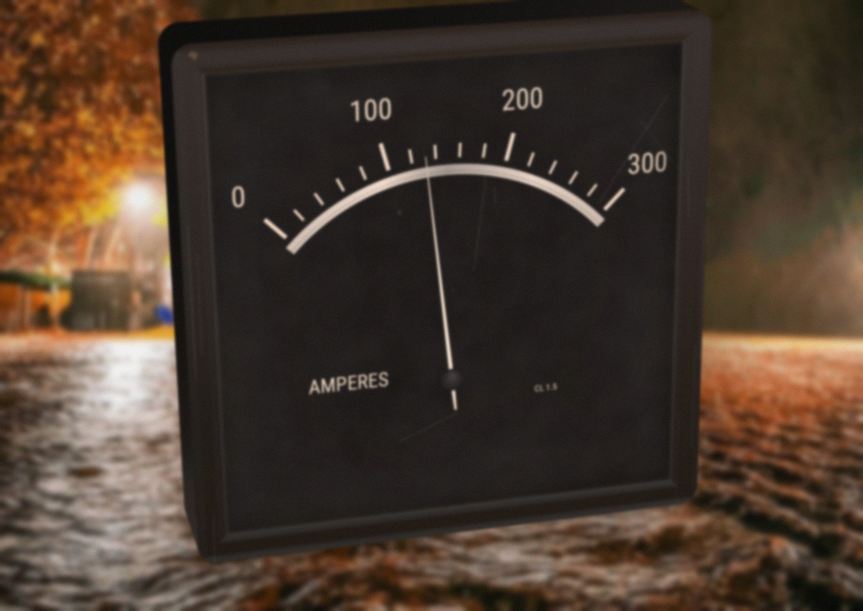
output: 130A
